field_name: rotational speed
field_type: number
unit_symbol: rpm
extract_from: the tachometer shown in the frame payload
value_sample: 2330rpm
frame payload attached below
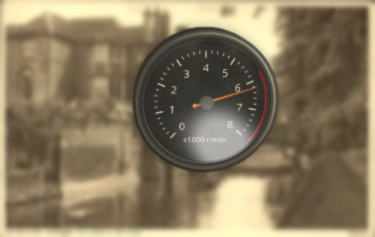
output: 6200rpm
